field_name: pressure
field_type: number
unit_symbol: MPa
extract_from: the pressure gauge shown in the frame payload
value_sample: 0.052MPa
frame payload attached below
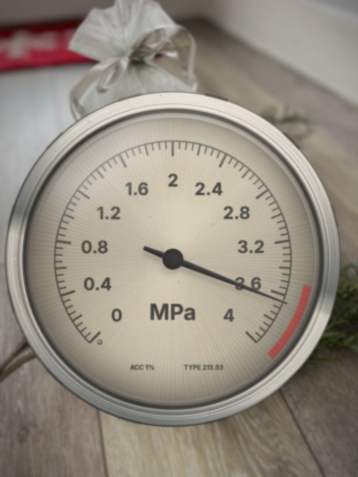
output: 3.65MPa
